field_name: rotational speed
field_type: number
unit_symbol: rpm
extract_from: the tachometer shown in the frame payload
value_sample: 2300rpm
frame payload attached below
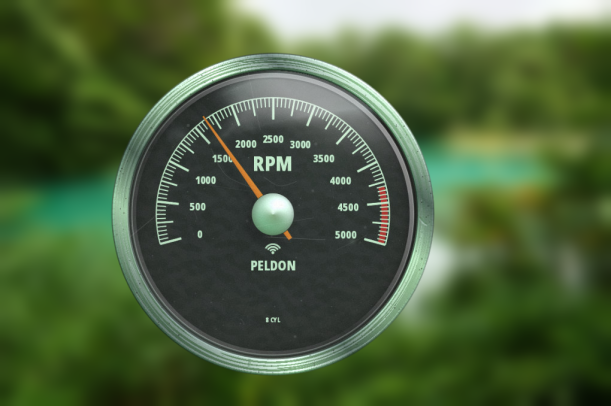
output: 1650rpm
